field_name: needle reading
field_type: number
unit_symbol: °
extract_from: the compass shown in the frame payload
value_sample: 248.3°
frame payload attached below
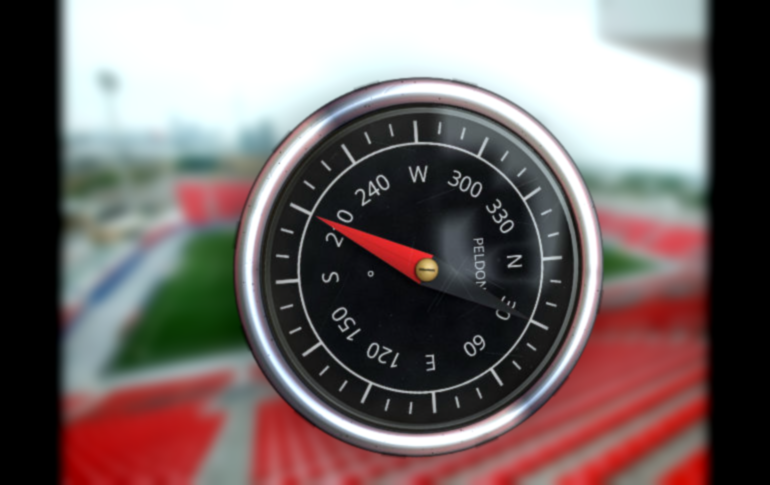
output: 210°
